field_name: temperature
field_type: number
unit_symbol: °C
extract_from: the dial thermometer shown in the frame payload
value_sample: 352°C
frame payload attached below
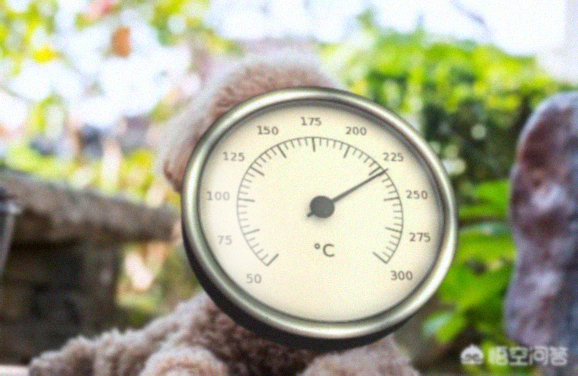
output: 230°C
